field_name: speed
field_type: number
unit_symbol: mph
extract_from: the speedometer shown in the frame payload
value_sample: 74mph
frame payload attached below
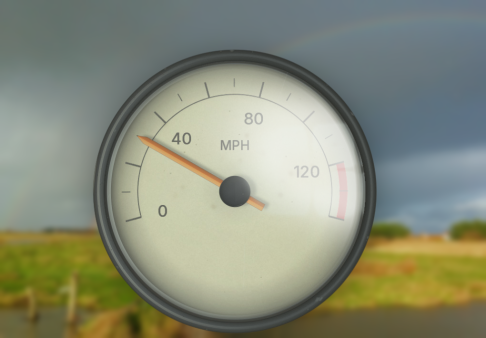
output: 30mph
